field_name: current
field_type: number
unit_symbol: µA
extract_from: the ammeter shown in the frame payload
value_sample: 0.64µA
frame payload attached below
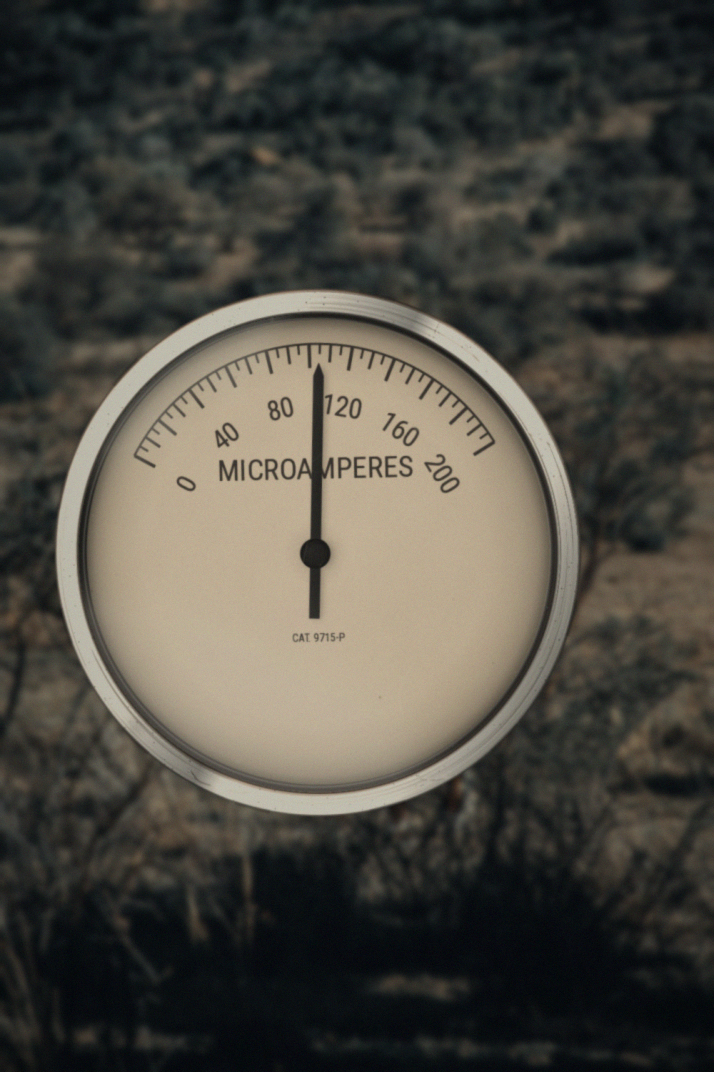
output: 105µA
